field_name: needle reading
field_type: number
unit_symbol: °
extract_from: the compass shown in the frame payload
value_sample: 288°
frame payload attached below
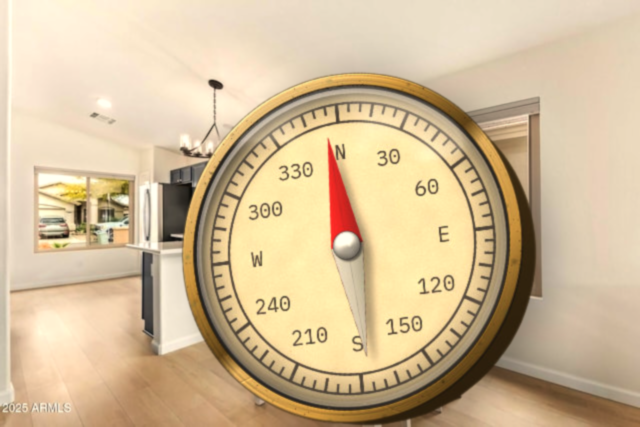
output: 355°
